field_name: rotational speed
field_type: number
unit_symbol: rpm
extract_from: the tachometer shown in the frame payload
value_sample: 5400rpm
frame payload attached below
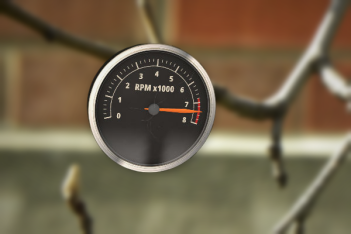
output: 7400rpm
